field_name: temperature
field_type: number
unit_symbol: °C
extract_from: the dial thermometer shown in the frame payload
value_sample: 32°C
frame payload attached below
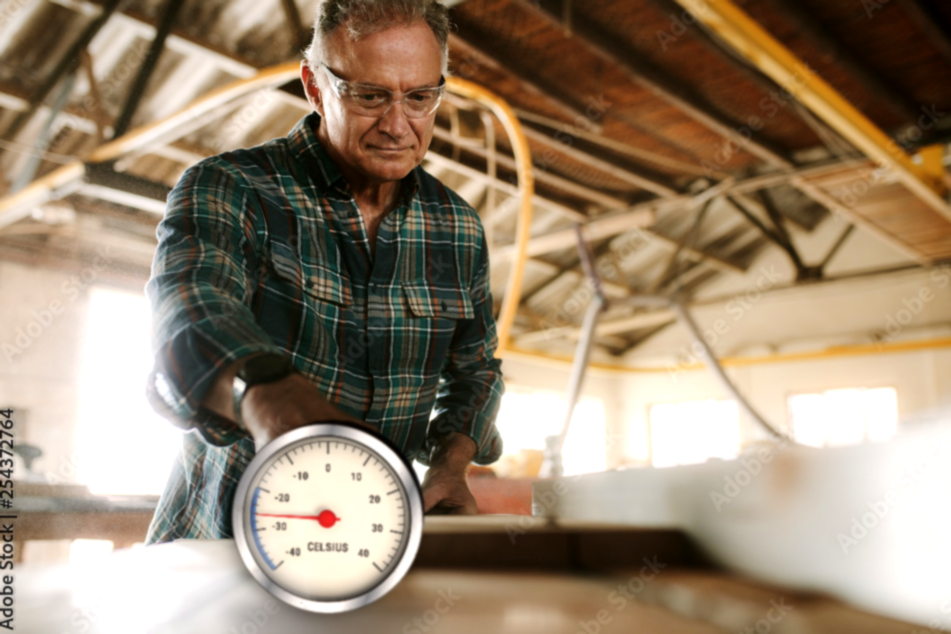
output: -26°C
